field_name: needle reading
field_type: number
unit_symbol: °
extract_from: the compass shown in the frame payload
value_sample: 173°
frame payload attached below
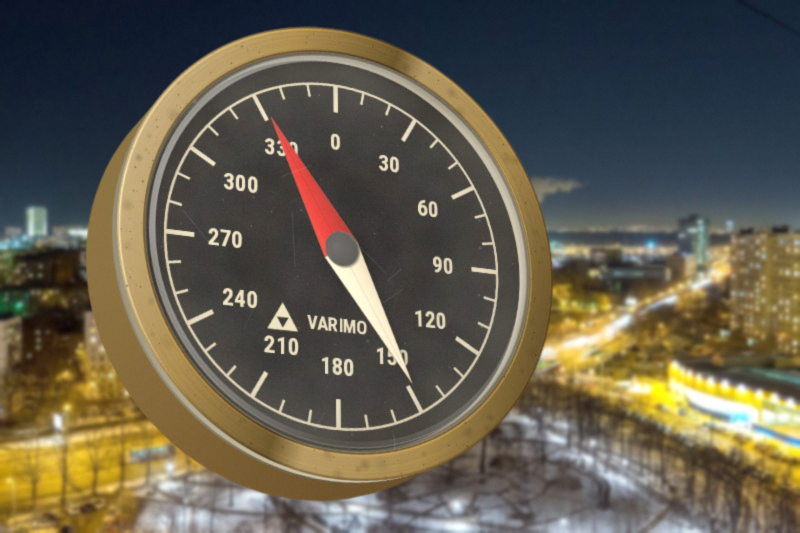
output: 330°
